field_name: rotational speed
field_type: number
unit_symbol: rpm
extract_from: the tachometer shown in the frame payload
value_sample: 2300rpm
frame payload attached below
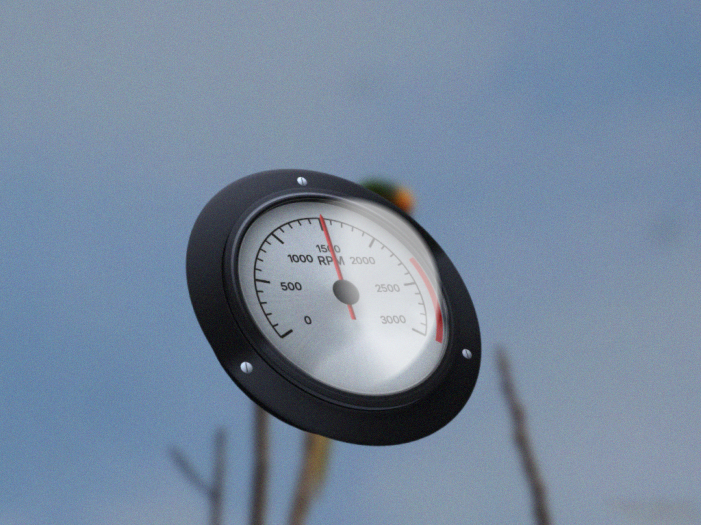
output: 1500rpm
